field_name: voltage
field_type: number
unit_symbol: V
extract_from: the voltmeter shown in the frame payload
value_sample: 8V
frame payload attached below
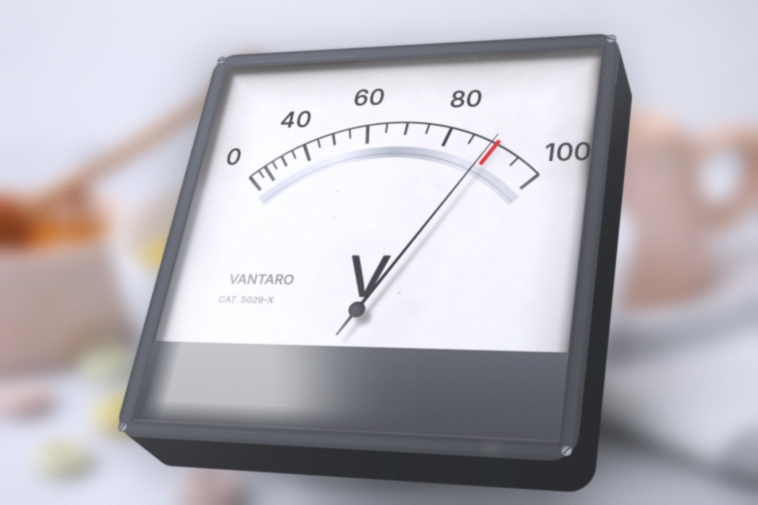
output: 90V
